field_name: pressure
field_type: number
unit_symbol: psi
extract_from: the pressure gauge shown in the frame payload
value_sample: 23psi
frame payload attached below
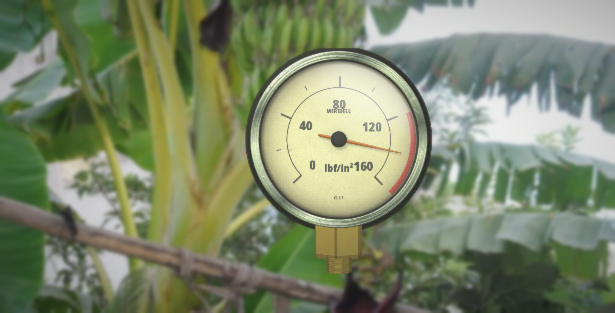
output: 140psi
